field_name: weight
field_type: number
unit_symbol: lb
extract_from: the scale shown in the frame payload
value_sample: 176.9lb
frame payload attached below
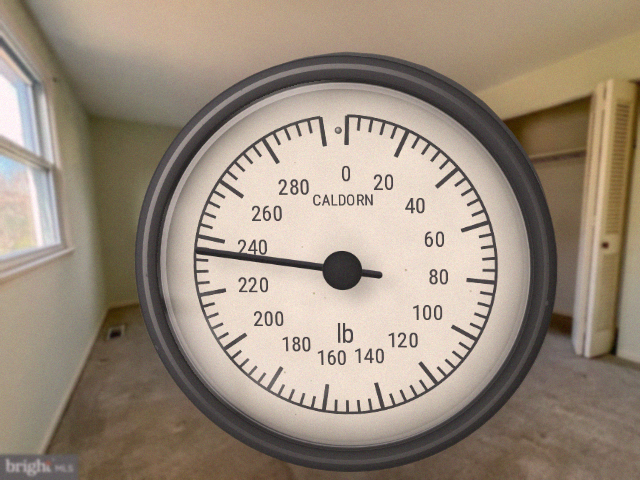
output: 236lb
